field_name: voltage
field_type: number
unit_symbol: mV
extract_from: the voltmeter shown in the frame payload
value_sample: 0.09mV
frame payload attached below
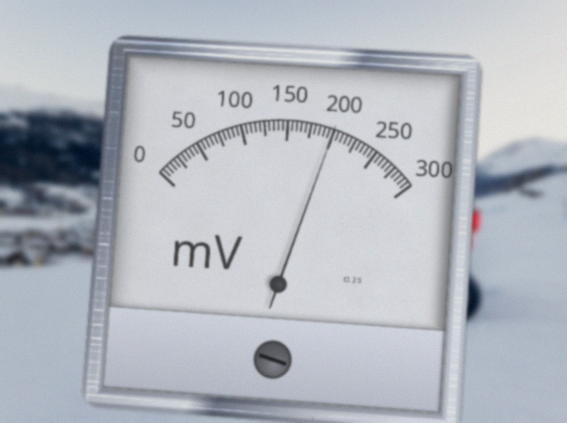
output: 200mV
